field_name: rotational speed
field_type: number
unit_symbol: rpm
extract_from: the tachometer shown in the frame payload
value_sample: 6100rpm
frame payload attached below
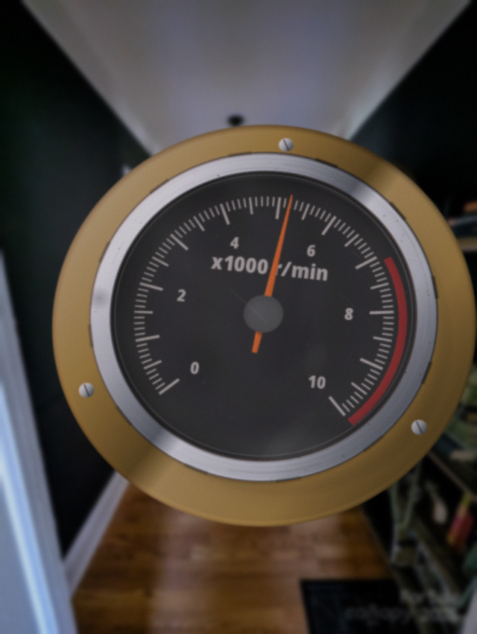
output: 5200rpm
